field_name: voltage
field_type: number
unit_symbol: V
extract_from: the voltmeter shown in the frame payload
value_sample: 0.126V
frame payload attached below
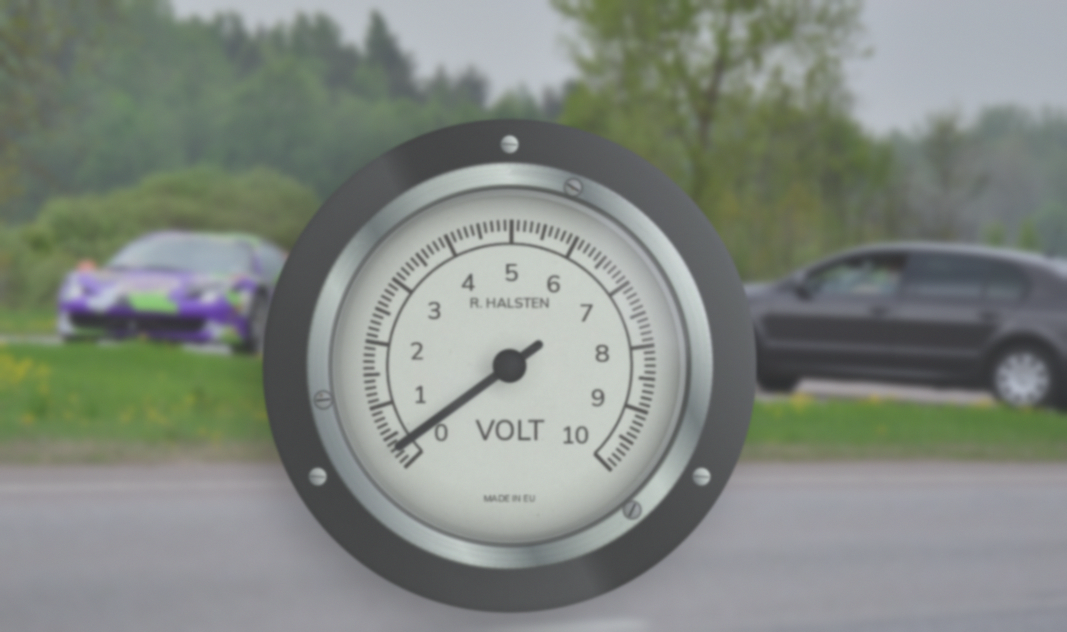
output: 0.3V
